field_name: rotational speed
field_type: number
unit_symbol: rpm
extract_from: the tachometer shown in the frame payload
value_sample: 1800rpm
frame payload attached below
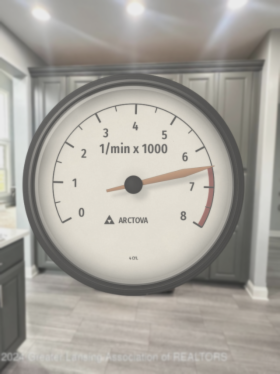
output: 6500rpm
